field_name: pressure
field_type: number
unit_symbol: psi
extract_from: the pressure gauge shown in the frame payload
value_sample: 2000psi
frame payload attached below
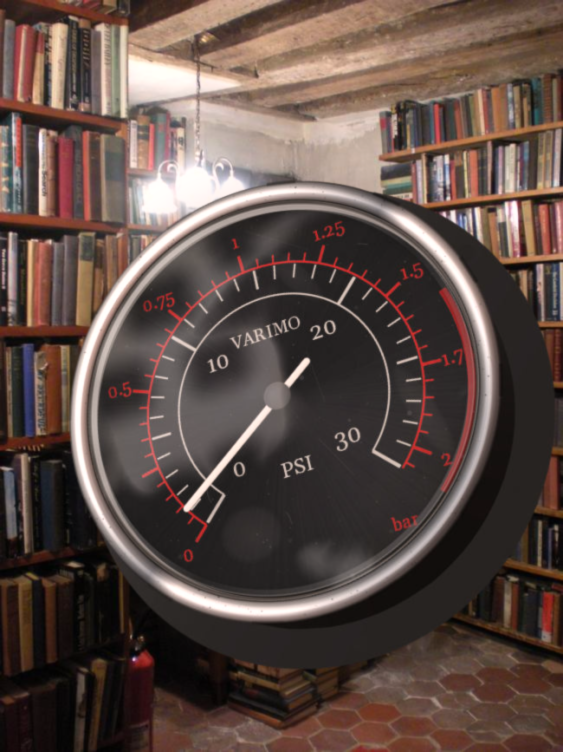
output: 1psi
